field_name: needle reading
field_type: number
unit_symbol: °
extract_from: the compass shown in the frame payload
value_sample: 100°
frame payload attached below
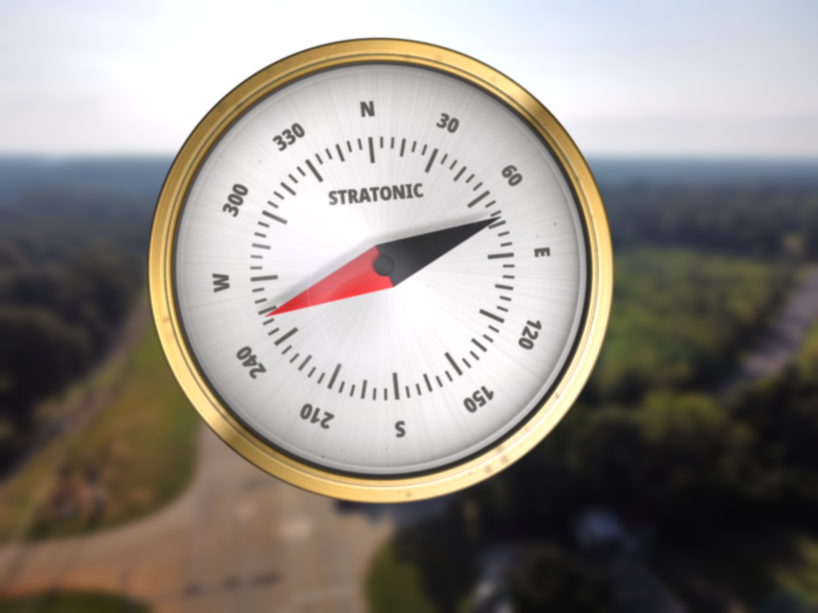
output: 252.5°
